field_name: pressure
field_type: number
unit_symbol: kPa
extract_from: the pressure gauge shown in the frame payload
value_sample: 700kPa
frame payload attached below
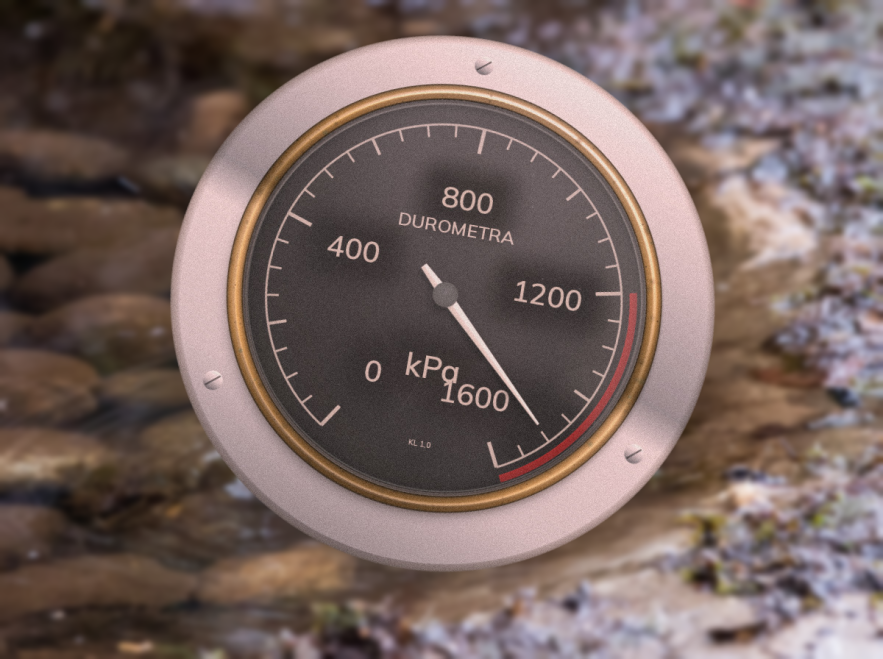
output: 1500kPa
